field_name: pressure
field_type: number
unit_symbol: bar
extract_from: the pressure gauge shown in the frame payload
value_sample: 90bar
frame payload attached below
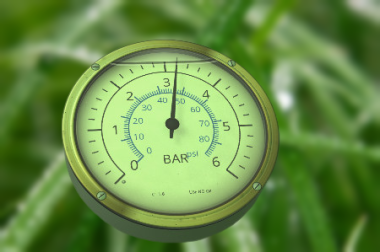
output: 3.2bar
